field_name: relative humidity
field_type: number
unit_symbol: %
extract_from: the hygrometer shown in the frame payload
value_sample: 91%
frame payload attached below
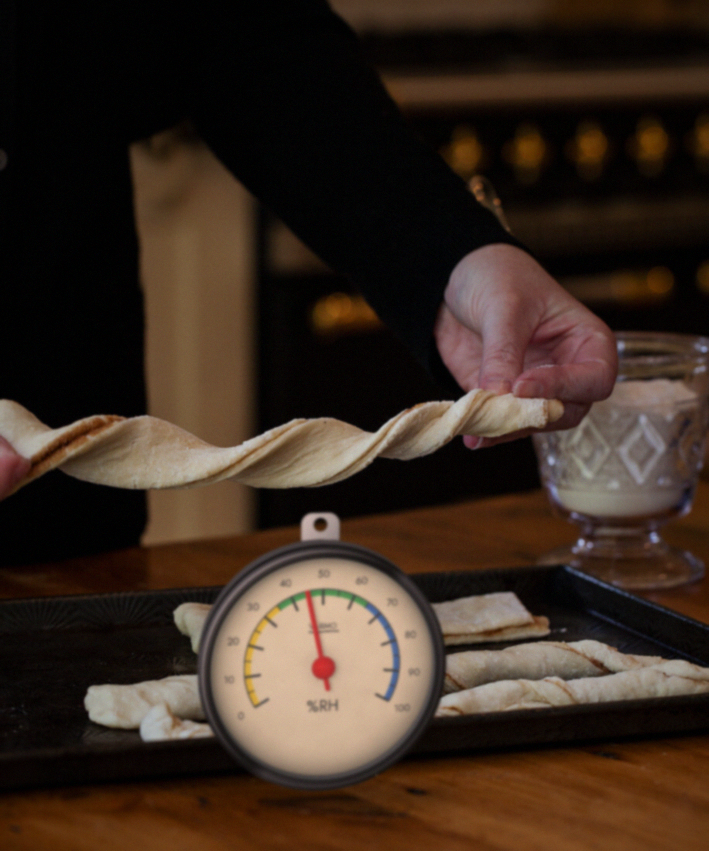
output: 45%
